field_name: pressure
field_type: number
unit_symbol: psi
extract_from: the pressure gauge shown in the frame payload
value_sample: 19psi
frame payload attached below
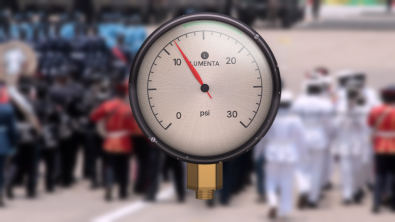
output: 11.5psi
